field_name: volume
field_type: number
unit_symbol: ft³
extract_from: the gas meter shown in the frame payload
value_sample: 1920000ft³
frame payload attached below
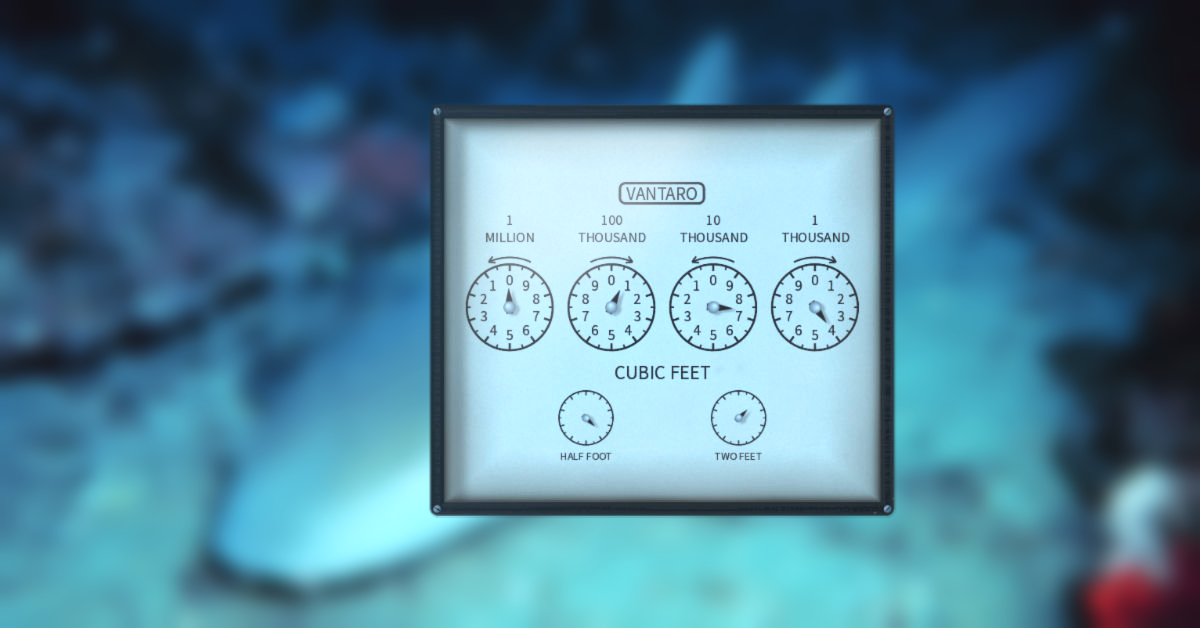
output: 7400ft³
